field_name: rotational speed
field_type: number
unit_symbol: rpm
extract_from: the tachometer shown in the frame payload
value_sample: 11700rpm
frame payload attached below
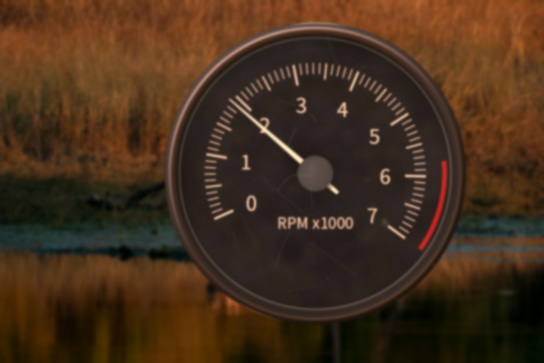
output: 1900rpm
